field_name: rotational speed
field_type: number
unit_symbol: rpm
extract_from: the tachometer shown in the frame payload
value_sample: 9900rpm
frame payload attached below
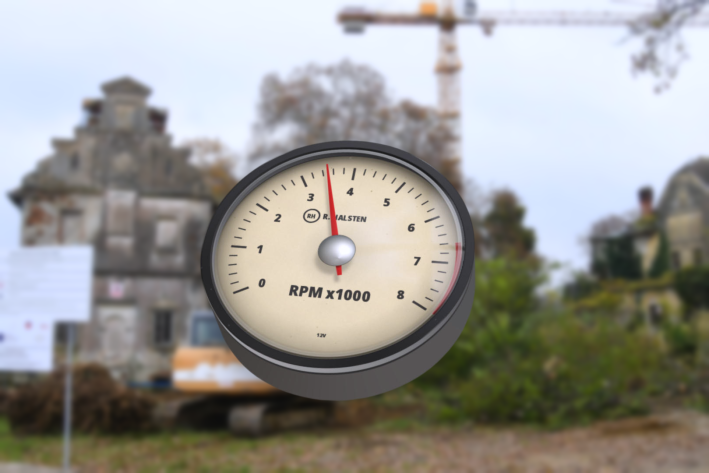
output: 3500rpm
